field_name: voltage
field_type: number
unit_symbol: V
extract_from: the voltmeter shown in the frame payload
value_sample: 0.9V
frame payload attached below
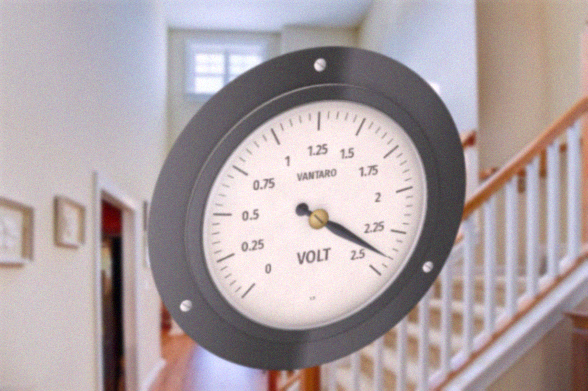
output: 2.4V
